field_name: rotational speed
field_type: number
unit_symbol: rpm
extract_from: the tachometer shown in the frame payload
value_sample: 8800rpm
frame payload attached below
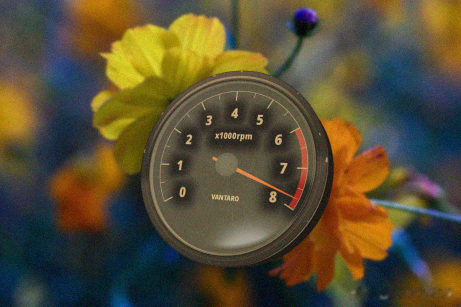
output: 7750rpm
